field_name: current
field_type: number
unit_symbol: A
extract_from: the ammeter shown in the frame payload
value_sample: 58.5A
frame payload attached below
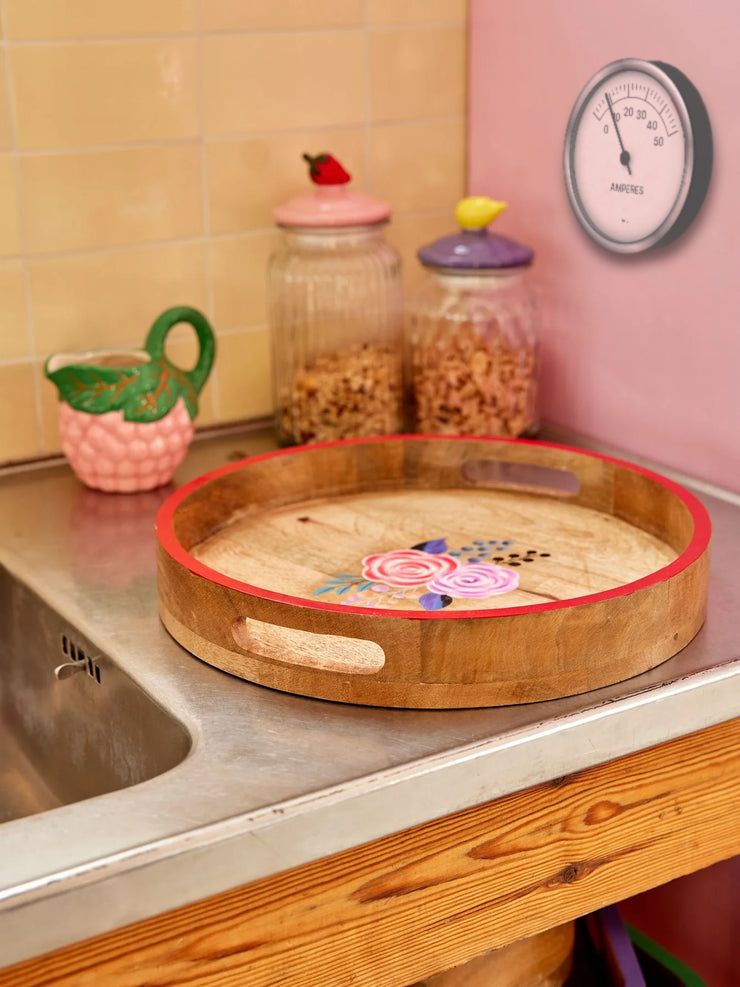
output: 10A
